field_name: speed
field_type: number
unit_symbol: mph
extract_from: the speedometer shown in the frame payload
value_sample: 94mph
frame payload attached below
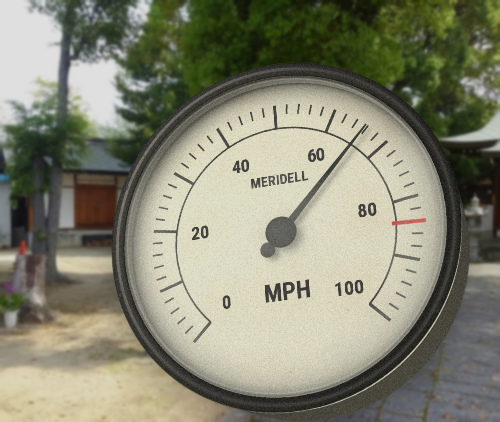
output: 66mph
